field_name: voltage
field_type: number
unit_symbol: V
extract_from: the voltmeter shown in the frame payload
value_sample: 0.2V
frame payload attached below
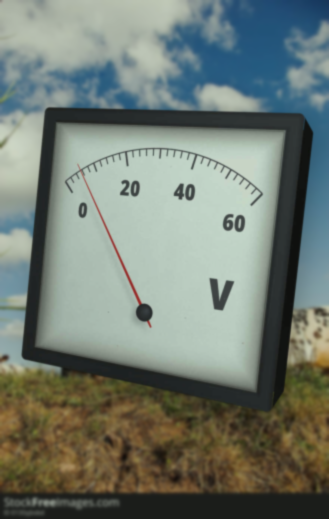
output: 6V
